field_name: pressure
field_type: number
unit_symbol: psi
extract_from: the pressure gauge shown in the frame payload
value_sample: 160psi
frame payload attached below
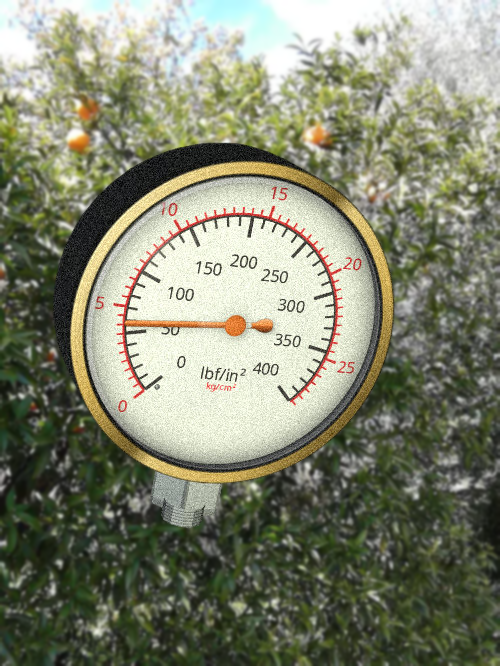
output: 60psi
